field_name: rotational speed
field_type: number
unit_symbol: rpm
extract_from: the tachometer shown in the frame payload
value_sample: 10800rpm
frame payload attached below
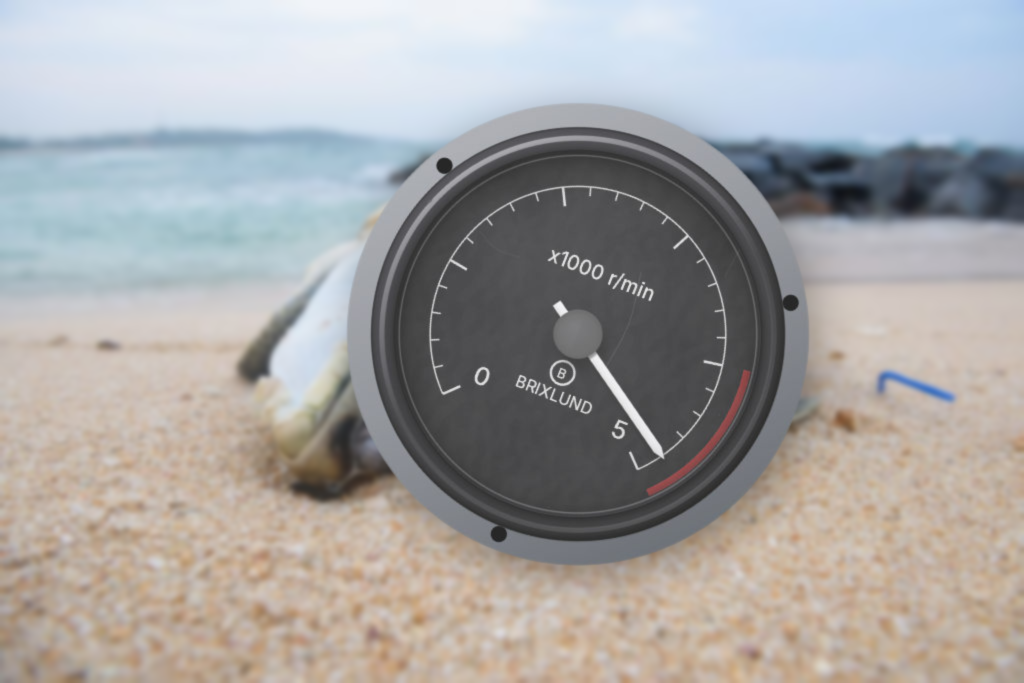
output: 4800rpm
